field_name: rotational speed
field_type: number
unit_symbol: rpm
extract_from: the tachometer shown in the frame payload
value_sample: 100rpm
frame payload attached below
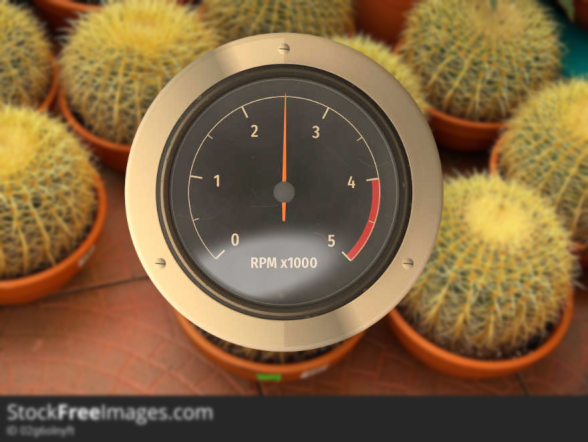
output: 2500rpm
